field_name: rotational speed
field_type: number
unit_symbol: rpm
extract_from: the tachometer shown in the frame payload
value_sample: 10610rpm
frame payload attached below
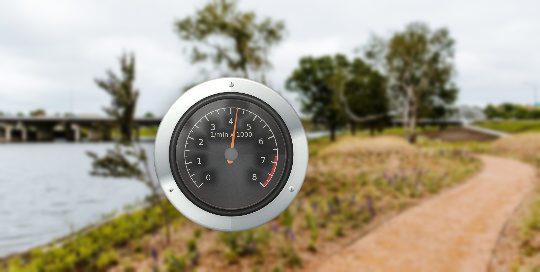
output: 4250rpm
